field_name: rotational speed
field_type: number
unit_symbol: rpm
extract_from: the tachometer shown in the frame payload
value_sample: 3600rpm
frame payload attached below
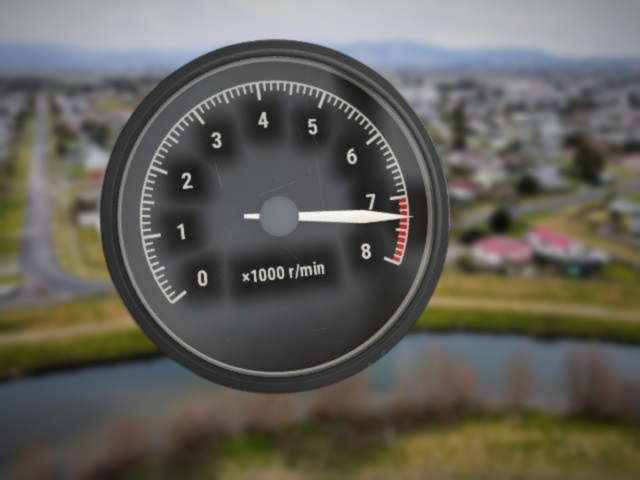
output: 7300rpm
